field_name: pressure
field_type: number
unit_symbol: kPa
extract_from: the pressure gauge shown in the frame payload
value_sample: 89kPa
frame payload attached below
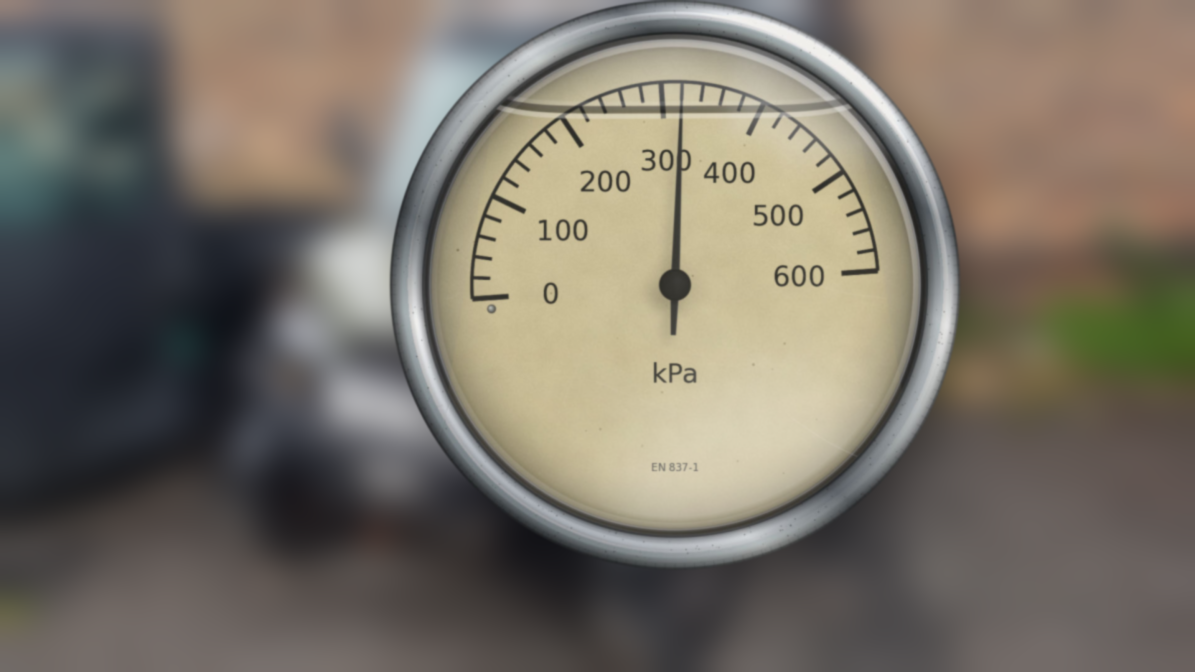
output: 320kPa
